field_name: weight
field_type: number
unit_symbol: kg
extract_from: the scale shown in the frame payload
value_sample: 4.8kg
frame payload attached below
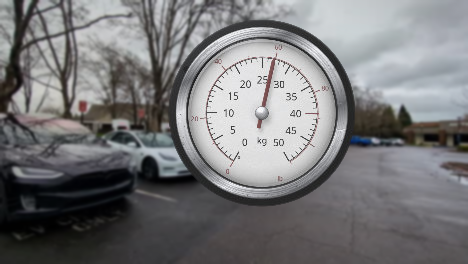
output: 27kg
